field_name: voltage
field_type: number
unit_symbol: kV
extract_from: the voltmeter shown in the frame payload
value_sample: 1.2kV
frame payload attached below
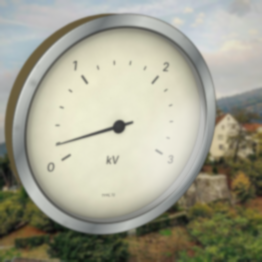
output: 0.2kV
